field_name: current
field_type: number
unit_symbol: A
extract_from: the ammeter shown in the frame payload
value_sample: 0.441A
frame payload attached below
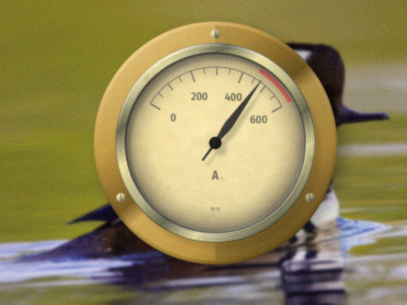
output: 475A
